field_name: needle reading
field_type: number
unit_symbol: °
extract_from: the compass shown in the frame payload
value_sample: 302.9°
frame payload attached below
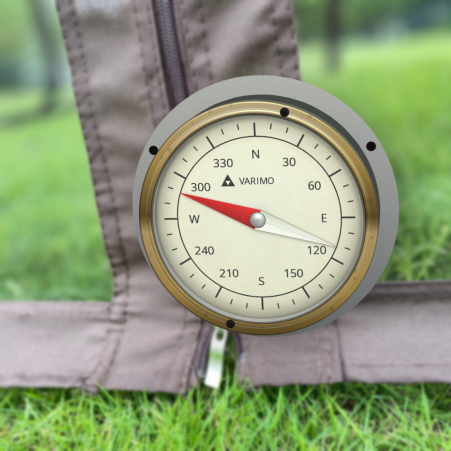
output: 290°
